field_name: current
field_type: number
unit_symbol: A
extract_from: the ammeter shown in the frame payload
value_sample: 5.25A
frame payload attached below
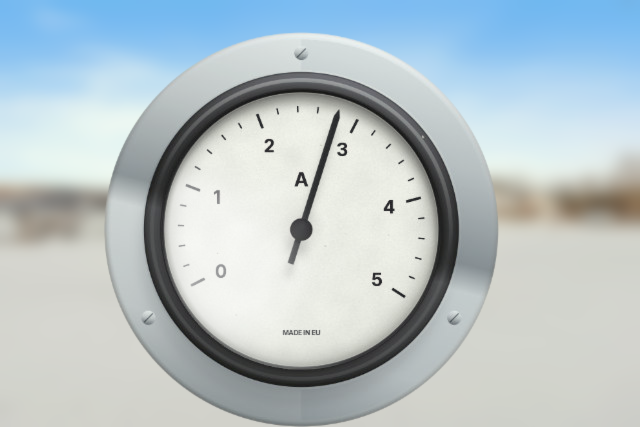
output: 2.8A
